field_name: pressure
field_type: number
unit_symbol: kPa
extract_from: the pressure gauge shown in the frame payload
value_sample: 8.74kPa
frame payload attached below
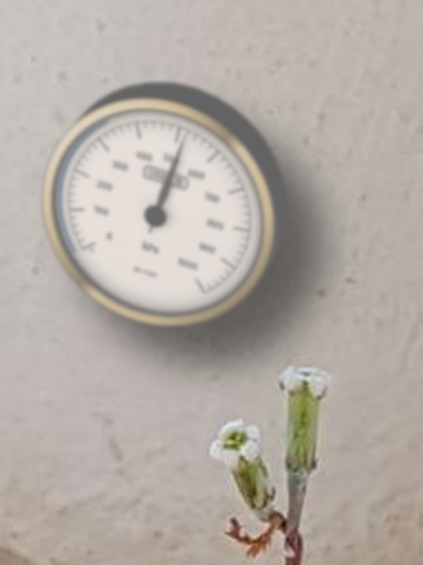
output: 520kPa
